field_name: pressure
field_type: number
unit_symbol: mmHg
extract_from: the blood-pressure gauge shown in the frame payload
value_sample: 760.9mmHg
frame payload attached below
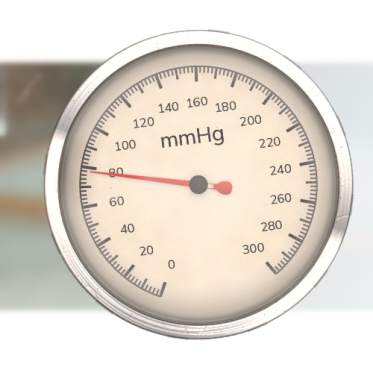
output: 78mmHg
